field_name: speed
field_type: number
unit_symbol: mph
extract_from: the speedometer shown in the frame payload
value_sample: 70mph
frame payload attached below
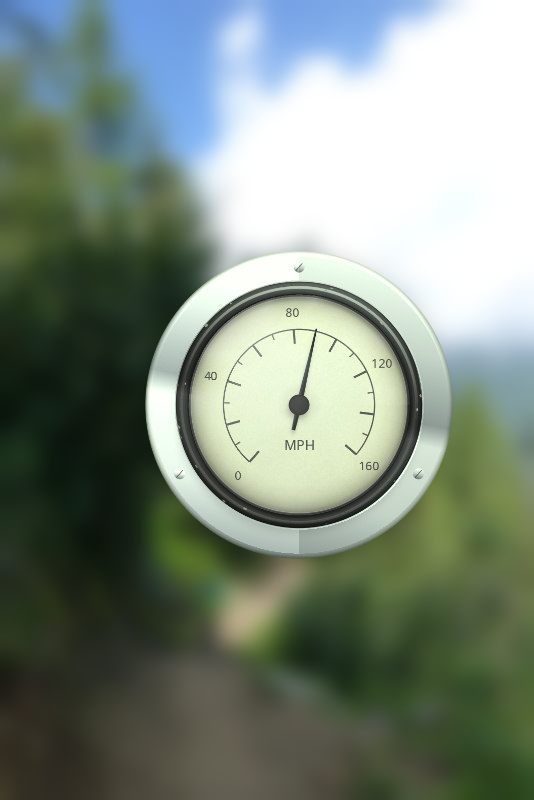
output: 90mph
